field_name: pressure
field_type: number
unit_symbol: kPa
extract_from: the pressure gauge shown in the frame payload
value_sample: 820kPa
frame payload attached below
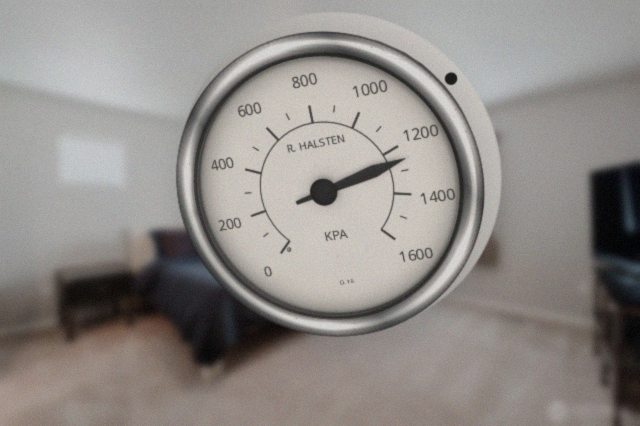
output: 1250kPa
